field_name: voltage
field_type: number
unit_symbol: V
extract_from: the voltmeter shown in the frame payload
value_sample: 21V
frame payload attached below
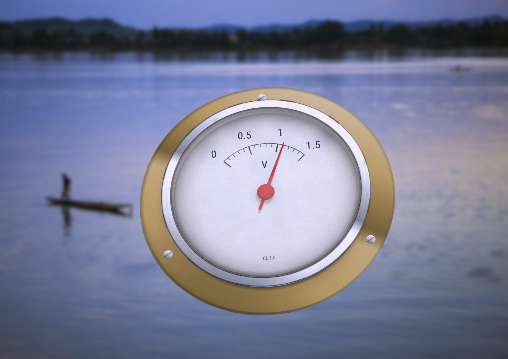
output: 1.1V
